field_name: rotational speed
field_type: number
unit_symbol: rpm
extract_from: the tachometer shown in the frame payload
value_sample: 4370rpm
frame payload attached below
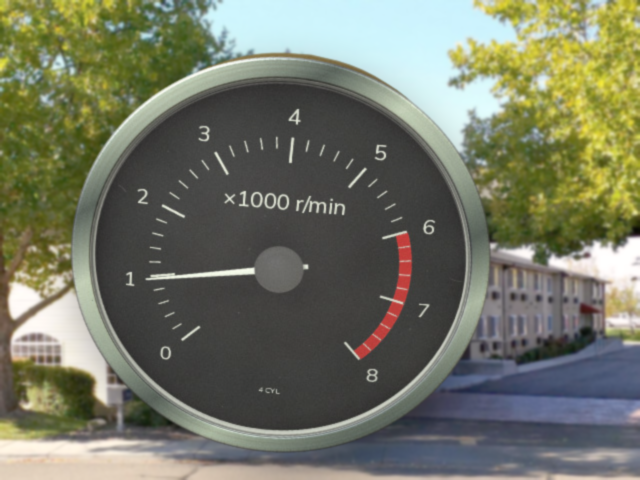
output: 1000rpm
